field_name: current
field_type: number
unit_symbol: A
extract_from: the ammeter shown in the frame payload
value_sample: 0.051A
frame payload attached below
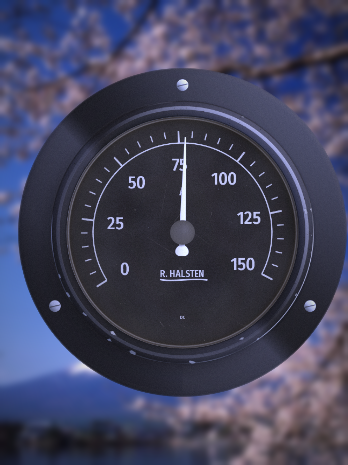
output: 77.5A
